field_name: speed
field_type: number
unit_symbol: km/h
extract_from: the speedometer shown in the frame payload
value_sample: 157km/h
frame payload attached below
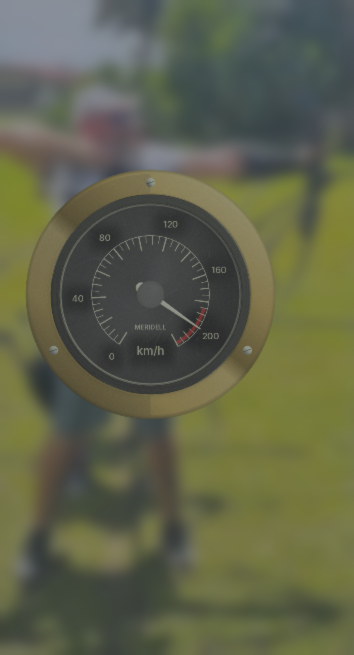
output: 200km/h
